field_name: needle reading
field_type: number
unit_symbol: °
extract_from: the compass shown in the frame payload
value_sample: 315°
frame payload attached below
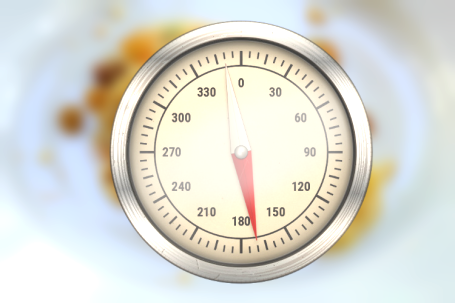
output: 170°
